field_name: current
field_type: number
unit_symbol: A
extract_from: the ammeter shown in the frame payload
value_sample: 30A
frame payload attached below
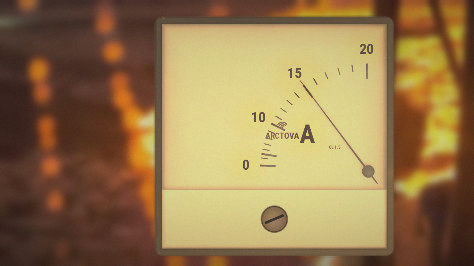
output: 15A
